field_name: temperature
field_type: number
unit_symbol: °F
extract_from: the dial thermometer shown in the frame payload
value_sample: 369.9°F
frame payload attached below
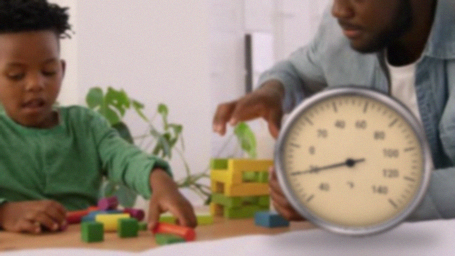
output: -20°F
